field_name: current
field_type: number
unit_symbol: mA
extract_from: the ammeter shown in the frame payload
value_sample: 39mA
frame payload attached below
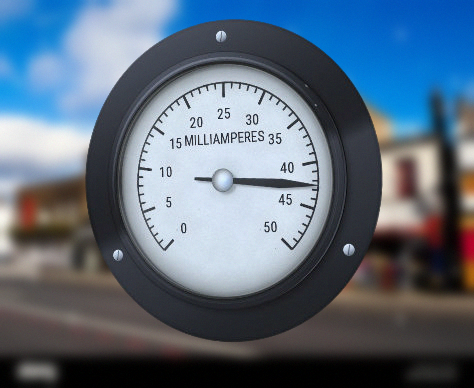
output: 42.5mA
